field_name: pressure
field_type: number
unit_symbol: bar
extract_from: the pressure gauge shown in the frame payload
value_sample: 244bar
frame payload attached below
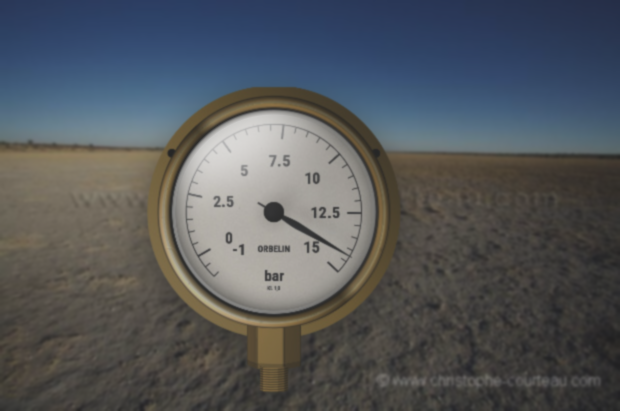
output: 14.25bar
